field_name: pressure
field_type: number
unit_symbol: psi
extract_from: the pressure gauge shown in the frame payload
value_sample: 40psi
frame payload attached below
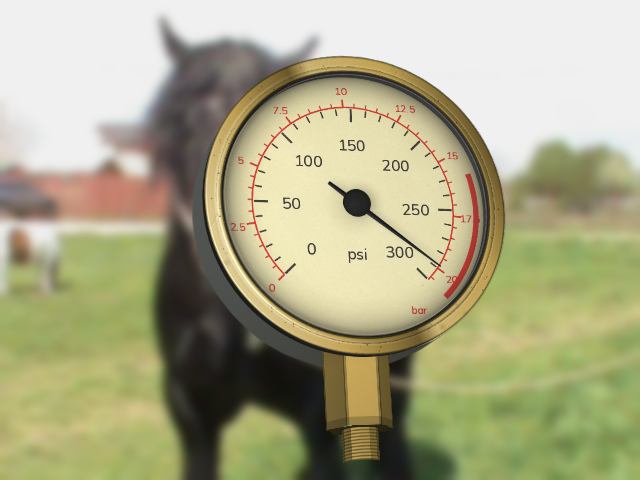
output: 290psi
